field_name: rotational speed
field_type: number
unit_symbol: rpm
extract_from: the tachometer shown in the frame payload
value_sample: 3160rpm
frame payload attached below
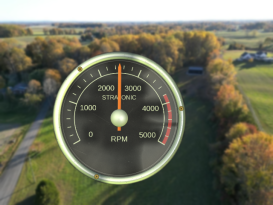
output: 2500rpm
